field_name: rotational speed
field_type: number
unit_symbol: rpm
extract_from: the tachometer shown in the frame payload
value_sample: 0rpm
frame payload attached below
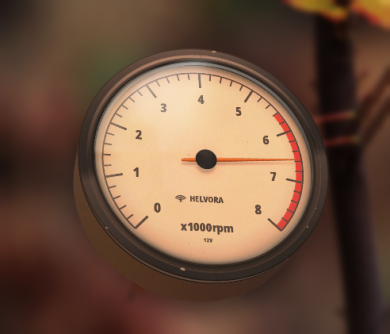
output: 6600rpm
